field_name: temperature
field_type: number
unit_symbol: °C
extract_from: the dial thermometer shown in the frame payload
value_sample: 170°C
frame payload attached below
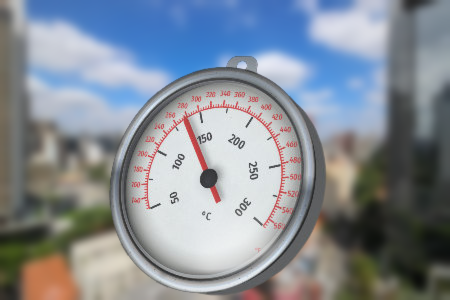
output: 137.5°C
